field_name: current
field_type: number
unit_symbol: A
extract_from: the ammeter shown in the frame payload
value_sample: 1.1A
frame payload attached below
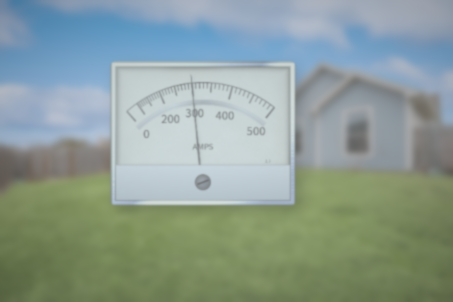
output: 300A
